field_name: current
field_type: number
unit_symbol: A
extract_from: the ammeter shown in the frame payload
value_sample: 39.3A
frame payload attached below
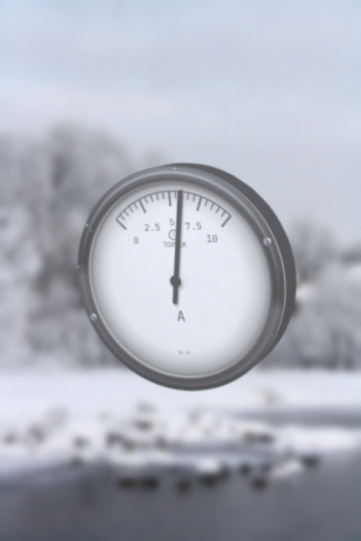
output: 6A
